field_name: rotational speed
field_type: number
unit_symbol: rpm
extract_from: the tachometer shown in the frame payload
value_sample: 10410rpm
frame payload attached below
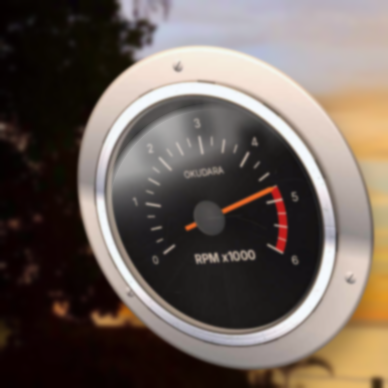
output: 4750rpm
